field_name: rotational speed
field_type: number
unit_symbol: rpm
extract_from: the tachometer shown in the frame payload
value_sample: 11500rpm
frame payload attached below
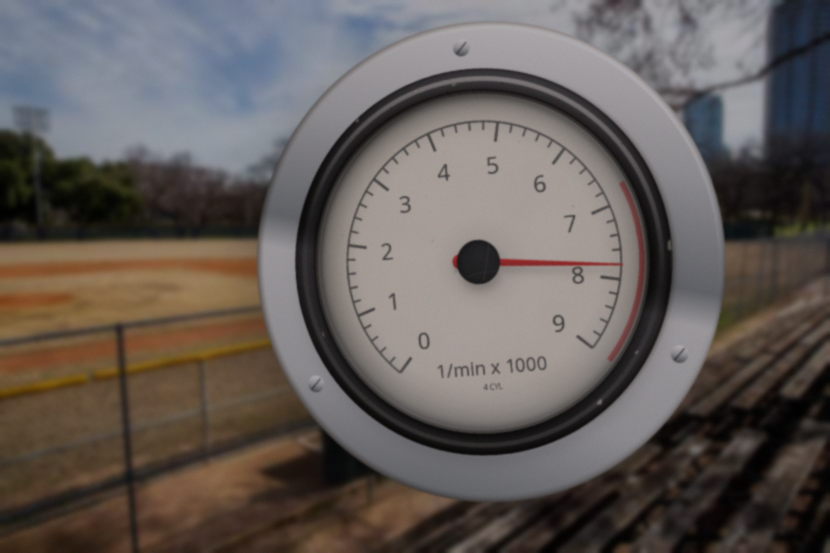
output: 7800rpm
